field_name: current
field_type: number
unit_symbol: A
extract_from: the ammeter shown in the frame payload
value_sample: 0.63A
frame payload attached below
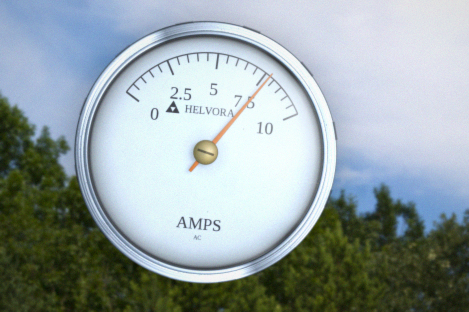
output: 7.75A
